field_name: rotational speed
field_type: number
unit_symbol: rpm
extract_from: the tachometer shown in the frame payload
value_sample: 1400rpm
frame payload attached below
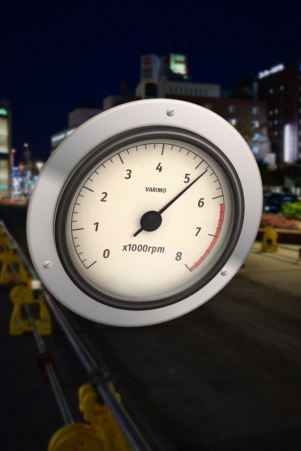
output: 5200rpm
